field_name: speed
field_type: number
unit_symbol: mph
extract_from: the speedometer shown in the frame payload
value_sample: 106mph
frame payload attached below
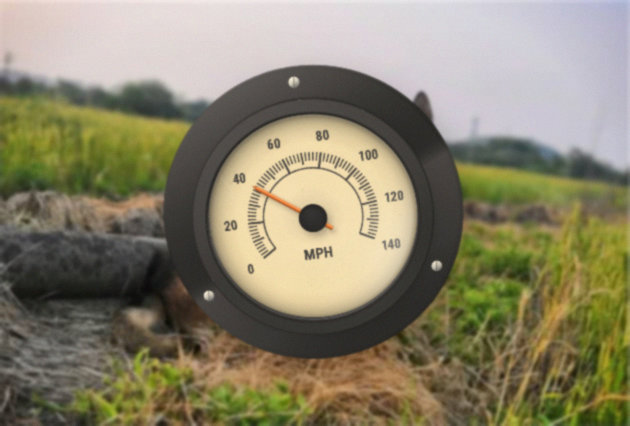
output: 40mph
